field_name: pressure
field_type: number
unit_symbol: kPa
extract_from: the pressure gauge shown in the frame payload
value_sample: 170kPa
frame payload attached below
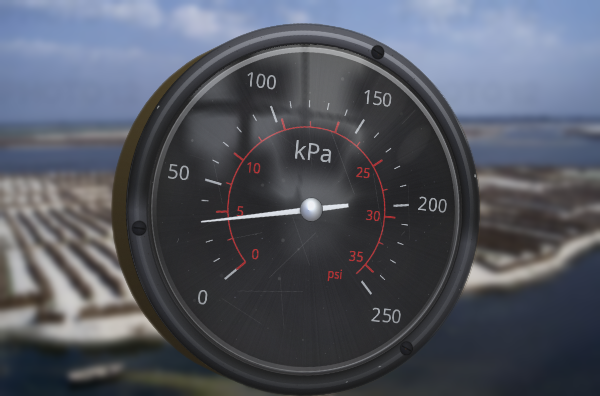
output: 30kPa
